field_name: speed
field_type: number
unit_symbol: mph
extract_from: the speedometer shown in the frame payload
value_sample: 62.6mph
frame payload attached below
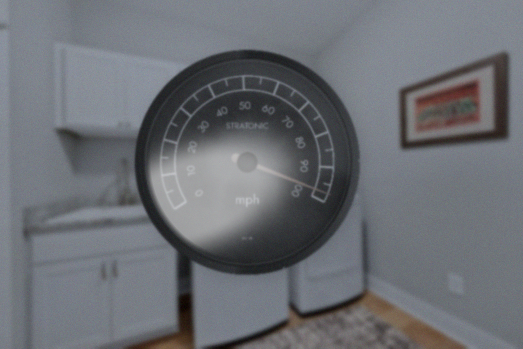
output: 97.5mph
